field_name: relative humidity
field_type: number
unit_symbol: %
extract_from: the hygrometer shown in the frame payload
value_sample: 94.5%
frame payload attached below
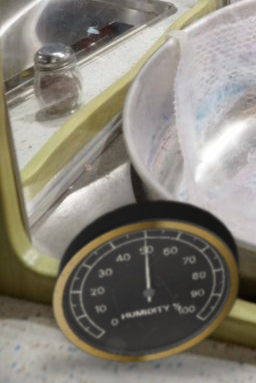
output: 50%
